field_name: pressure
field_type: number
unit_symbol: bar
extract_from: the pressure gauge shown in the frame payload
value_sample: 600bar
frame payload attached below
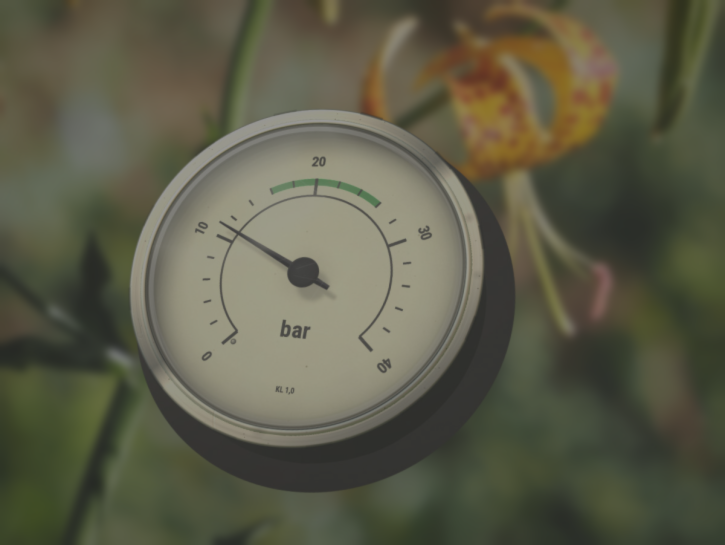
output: 11bar
